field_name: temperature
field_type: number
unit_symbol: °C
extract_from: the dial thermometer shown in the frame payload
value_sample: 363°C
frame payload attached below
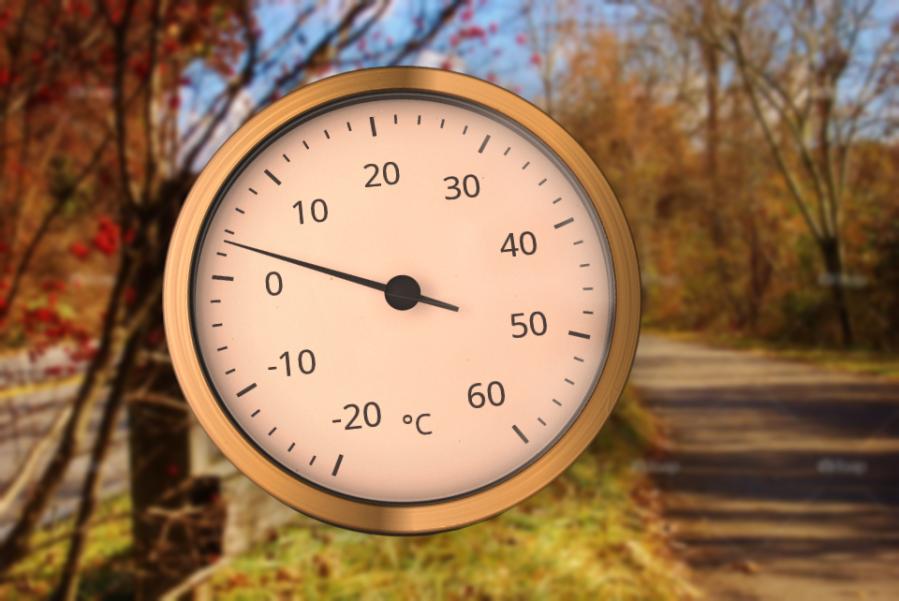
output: 3°C
